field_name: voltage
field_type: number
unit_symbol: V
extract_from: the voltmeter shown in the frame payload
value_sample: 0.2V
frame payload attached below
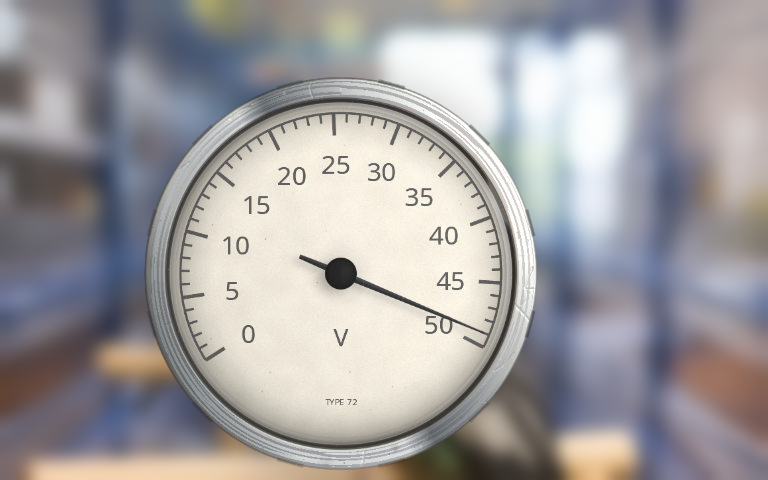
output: 49V
